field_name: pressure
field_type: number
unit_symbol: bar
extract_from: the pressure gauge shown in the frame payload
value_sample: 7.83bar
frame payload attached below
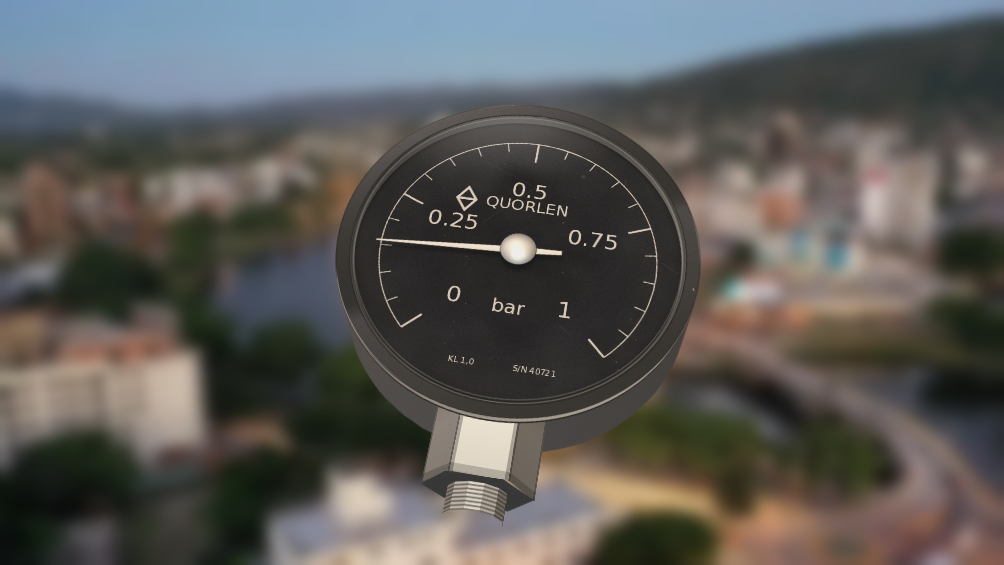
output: 0.15bar
